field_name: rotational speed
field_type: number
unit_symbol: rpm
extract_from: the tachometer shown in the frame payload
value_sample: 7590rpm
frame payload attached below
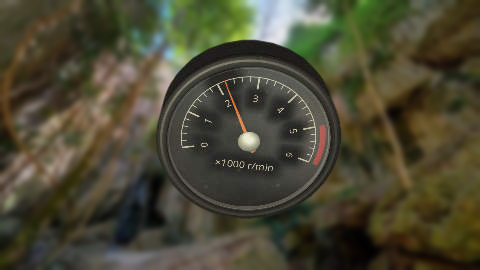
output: 2200rpm
